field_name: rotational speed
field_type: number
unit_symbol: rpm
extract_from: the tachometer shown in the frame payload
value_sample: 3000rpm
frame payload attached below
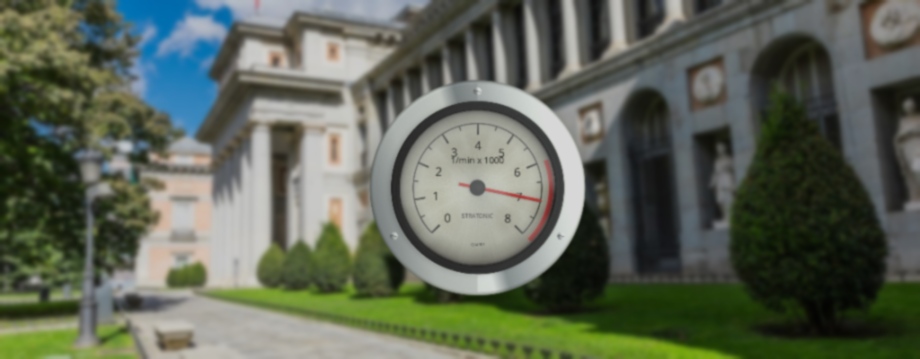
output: 7000rpm
